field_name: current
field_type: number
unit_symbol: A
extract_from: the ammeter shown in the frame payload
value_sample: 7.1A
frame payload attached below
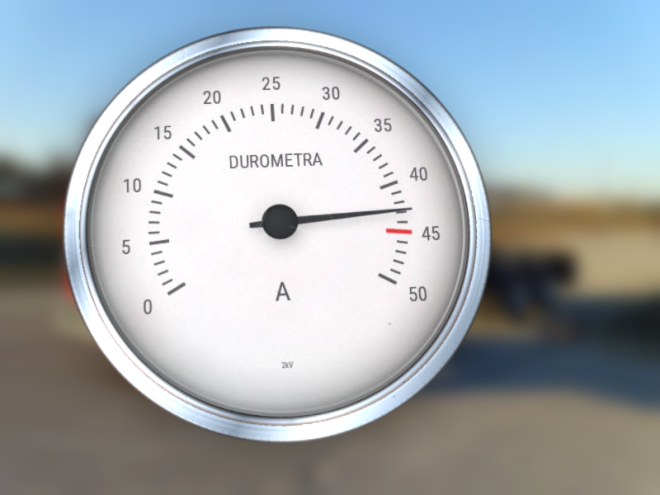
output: 43A
